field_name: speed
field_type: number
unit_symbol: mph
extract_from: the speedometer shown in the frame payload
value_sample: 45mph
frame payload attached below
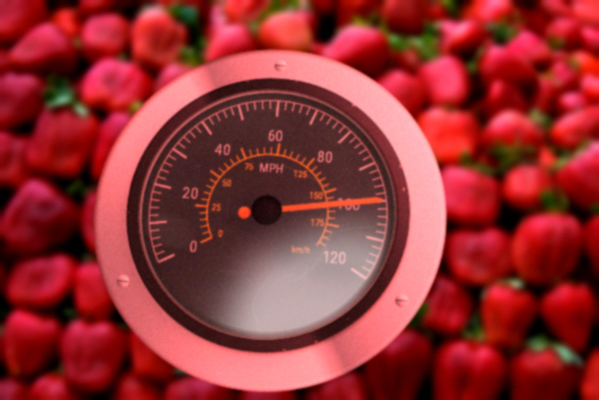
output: 100mph
